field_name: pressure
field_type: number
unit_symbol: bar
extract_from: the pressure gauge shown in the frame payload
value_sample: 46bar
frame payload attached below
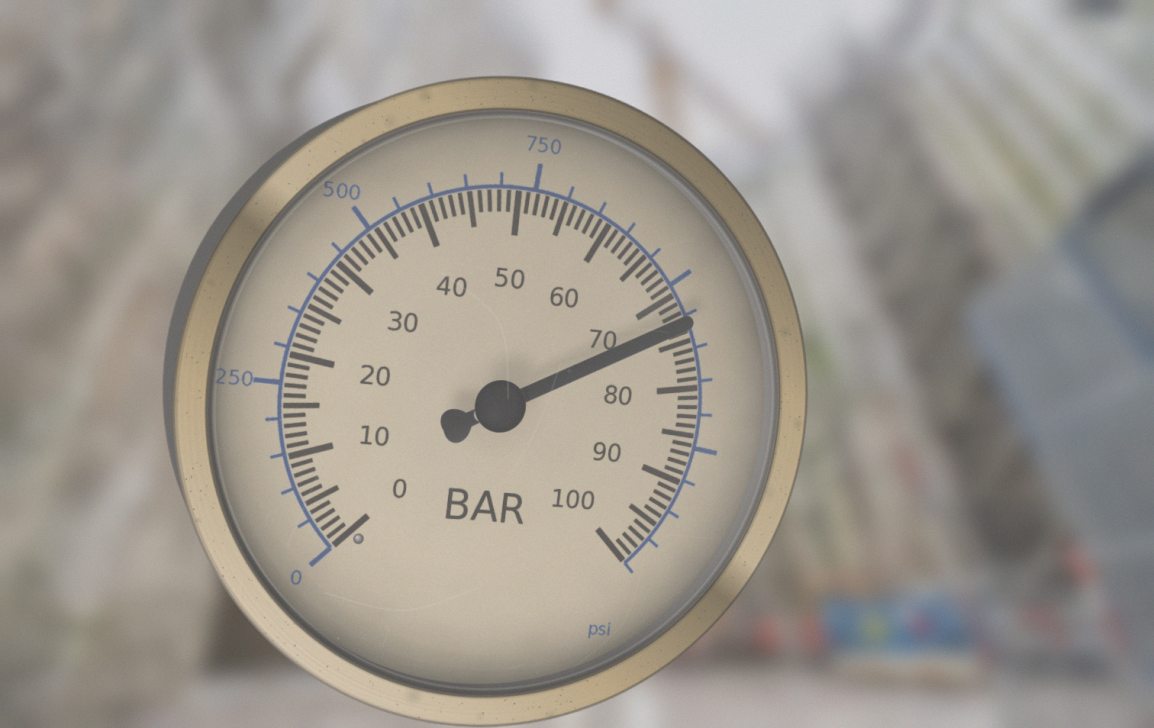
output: 73bar
